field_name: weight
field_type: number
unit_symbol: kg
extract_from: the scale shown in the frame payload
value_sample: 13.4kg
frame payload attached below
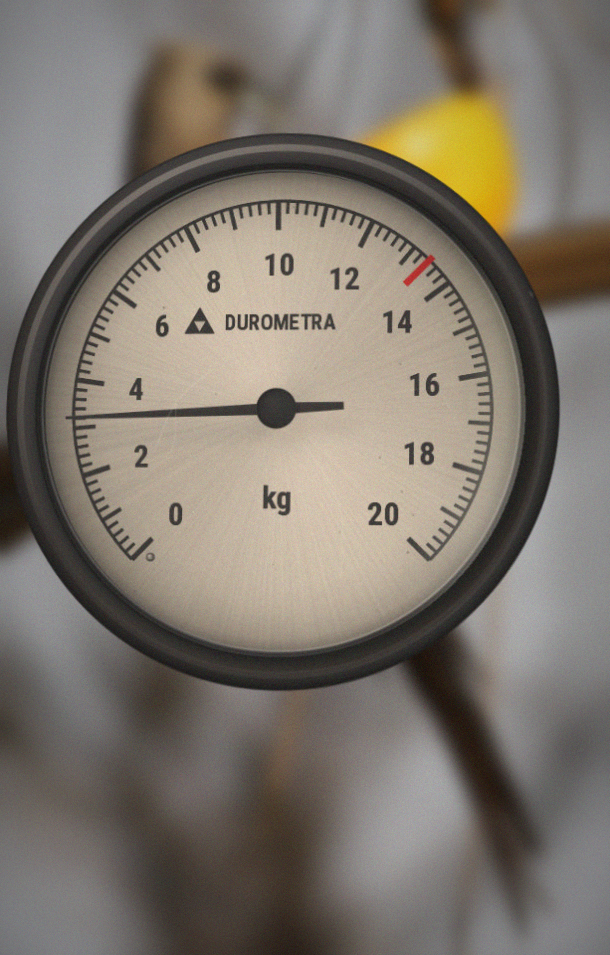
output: 3.2kg
